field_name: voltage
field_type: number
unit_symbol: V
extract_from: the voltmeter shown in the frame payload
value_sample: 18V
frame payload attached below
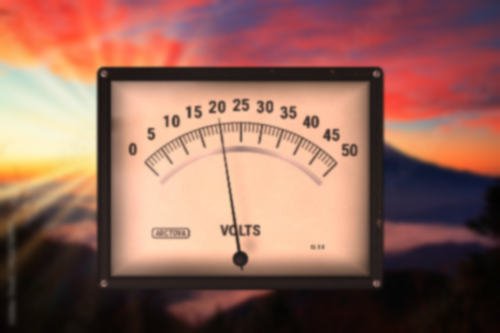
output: 20V
